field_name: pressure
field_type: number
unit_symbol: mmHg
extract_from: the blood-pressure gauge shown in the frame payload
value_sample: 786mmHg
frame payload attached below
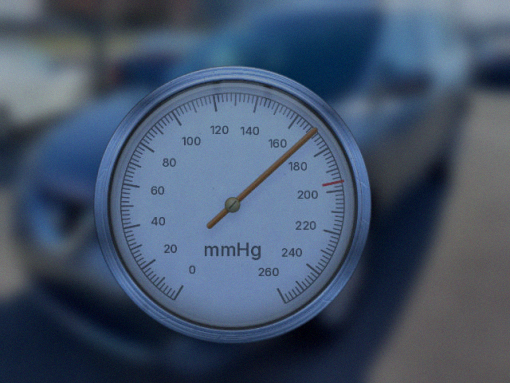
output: 170mmHg
